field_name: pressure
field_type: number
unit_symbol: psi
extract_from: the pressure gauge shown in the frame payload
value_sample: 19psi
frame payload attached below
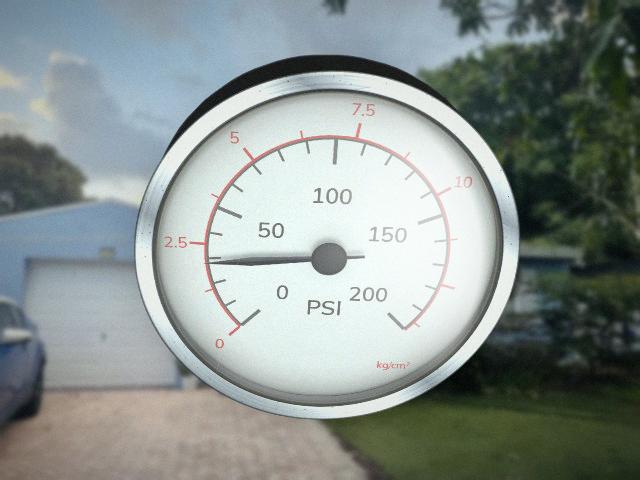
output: 30psi
